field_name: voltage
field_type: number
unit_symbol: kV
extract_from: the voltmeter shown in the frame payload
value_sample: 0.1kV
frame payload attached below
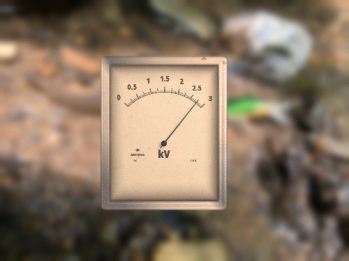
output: 2.75kV
